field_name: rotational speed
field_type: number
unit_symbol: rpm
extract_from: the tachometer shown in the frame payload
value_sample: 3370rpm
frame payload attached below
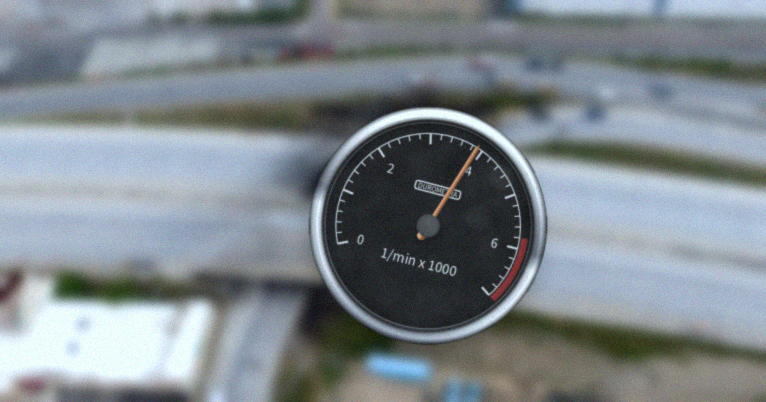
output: 3900rpm
